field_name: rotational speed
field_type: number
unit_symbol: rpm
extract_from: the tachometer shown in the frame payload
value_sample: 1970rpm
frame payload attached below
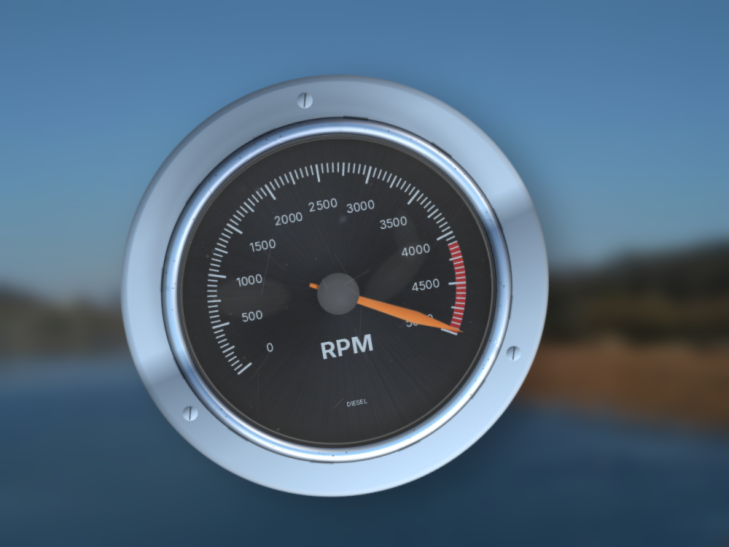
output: 4950rpm
